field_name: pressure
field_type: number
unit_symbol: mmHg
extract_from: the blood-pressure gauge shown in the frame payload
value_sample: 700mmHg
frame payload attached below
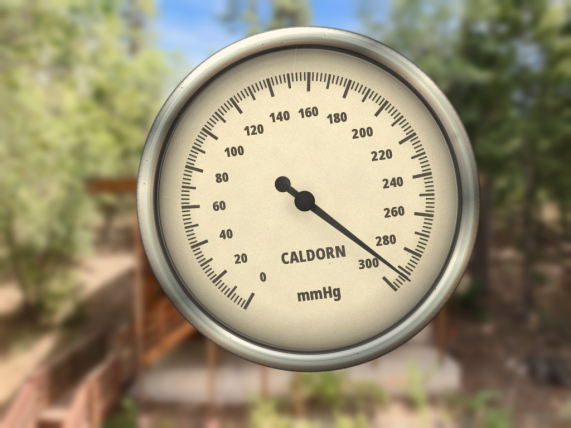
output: 292mmHg
